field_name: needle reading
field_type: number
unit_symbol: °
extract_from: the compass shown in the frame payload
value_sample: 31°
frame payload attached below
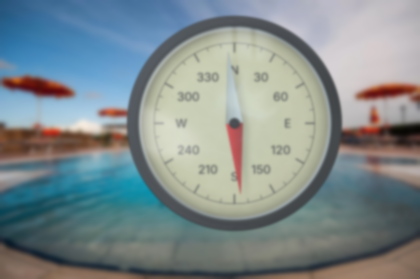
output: 175°
